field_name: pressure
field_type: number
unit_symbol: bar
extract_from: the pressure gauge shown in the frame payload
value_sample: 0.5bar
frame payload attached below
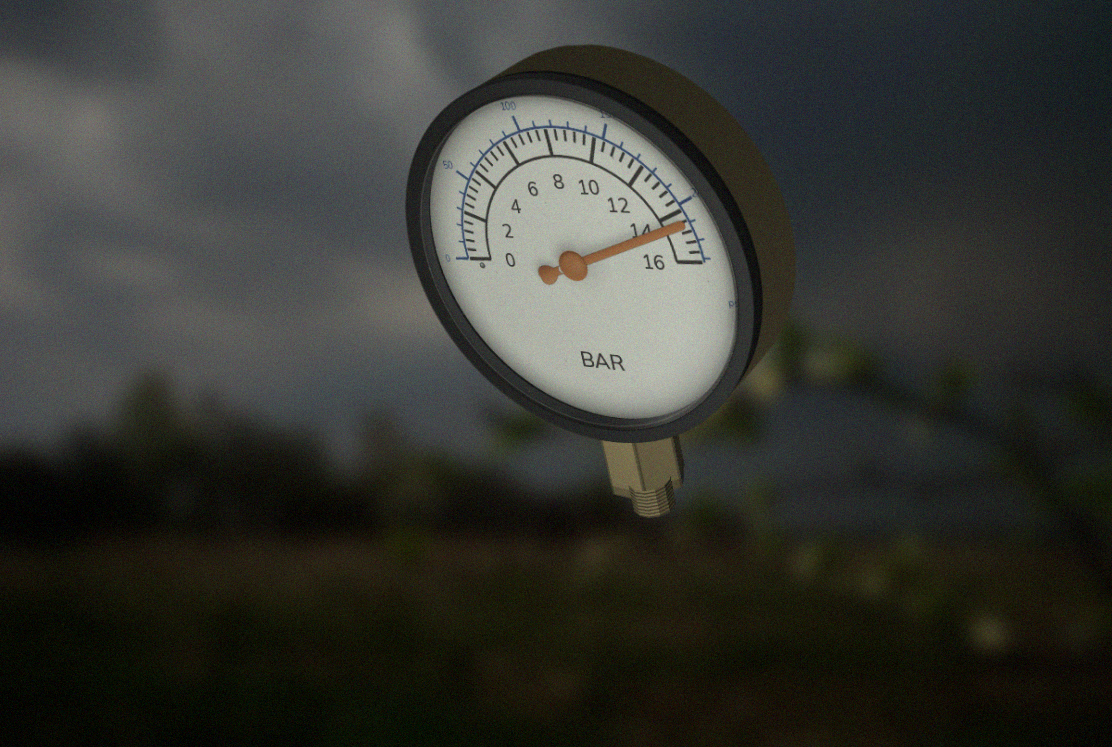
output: 14.4bar
